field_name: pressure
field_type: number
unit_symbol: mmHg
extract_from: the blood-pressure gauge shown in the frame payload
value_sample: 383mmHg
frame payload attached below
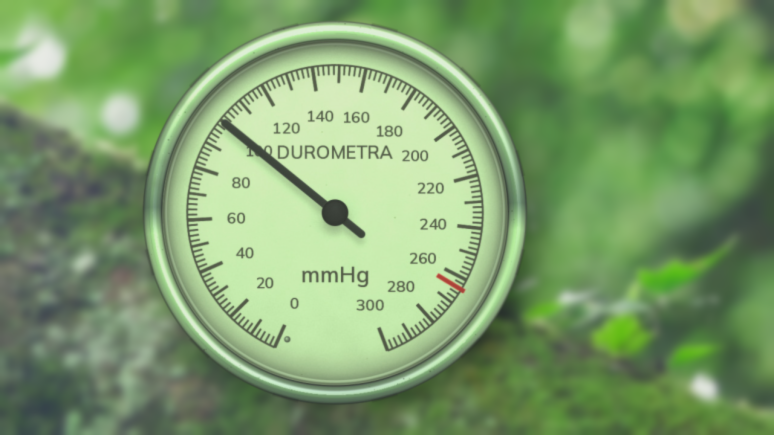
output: 100mmHg
